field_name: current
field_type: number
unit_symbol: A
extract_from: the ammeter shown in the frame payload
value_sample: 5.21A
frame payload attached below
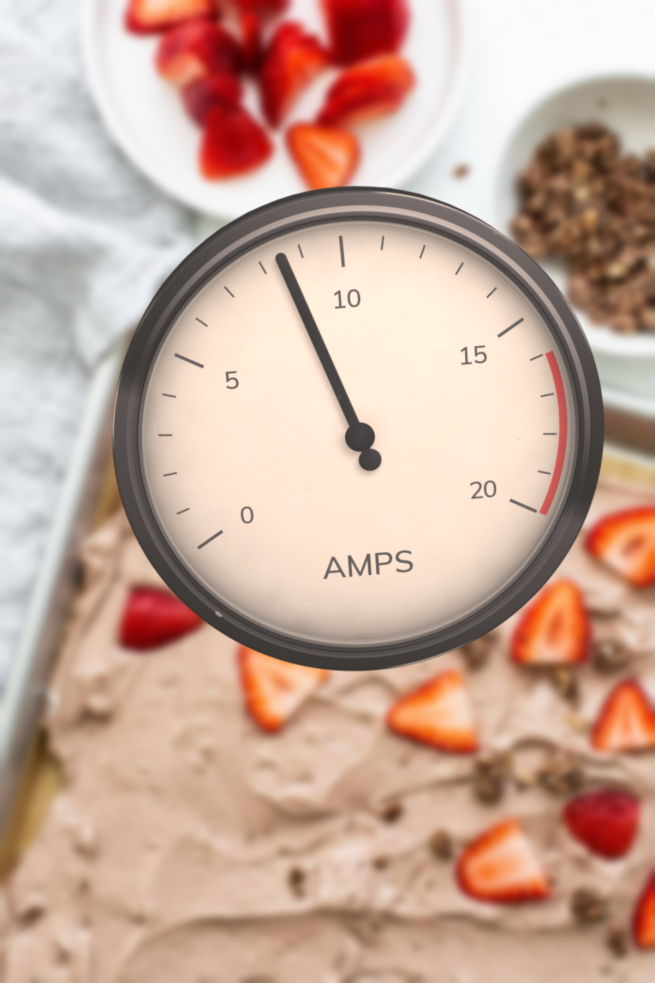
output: 8.5A
